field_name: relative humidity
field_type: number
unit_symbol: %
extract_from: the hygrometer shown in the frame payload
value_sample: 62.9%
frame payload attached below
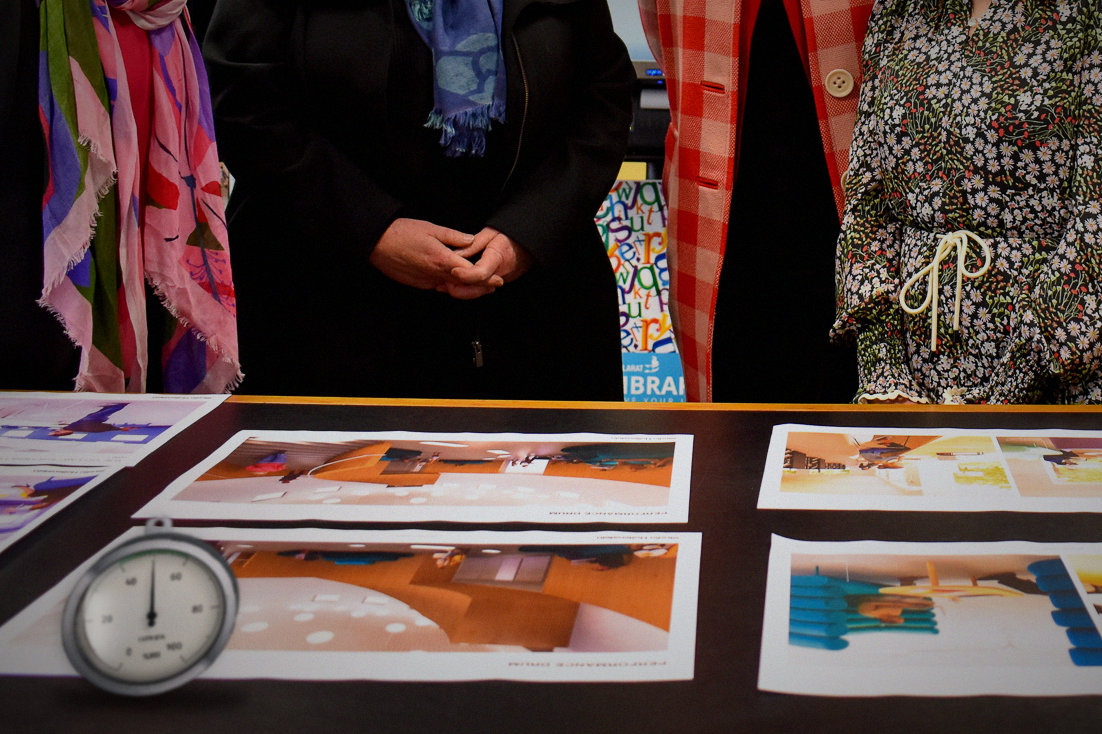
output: 50%
